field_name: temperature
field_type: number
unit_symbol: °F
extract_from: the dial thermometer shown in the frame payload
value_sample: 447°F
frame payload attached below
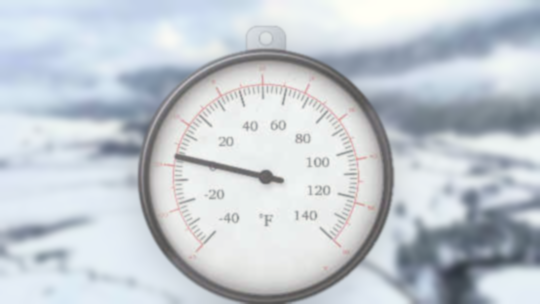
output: 0°F
